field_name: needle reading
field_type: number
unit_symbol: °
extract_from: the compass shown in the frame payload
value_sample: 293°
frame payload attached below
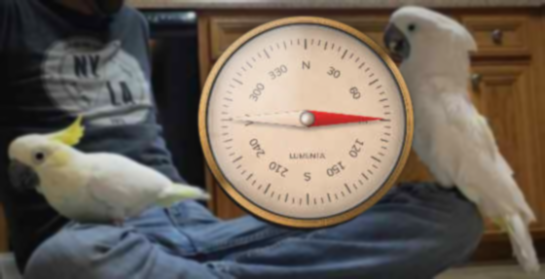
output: 90°
